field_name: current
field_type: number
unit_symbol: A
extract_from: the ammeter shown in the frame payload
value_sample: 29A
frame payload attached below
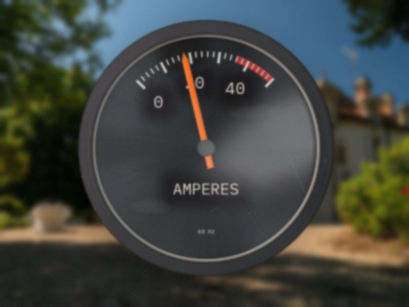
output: 18A
